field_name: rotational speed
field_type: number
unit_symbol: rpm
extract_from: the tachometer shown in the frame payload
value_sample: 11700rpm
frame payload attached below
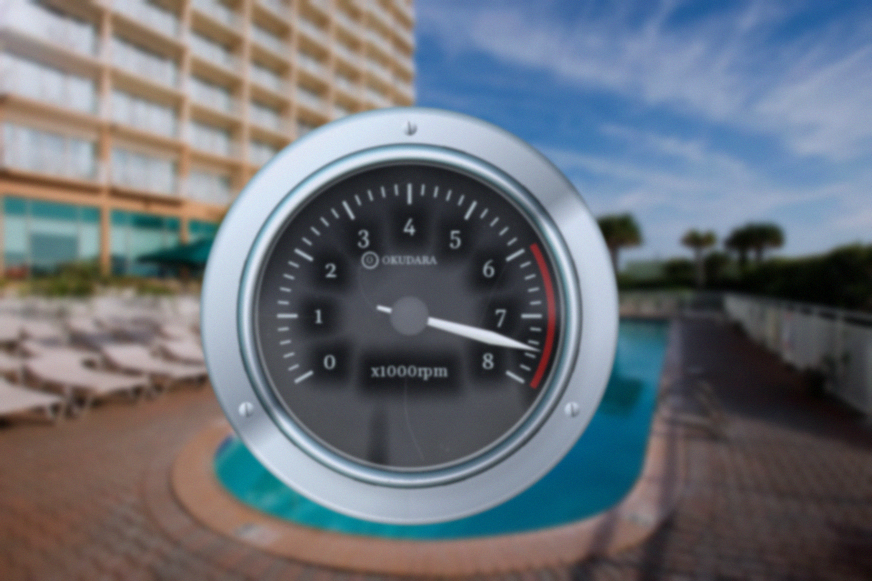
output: 7500rpm
